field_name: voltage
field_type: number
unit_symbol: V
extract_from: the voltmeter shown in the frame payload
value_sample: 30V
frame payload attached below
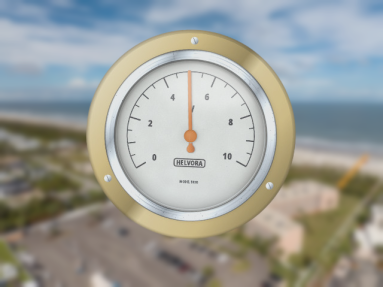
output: 5V
